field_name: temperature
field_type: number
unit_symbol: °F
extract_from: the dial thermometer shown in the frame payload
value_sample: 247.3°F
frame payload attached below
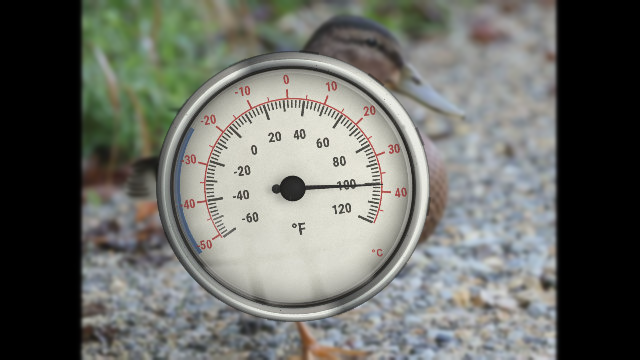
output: 100°F
